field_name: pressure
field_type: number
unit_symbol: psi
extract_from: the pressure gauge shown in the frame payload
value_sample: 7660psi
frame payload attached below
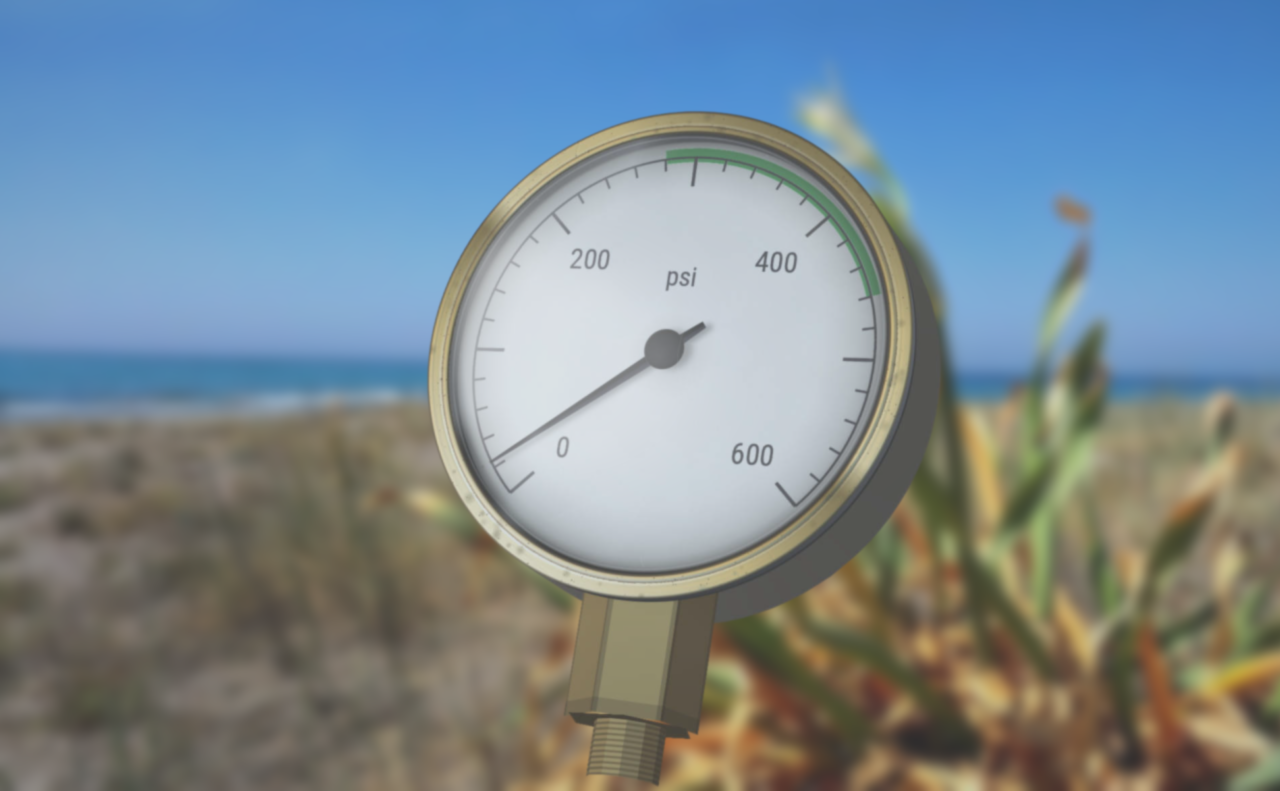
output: 20psi
